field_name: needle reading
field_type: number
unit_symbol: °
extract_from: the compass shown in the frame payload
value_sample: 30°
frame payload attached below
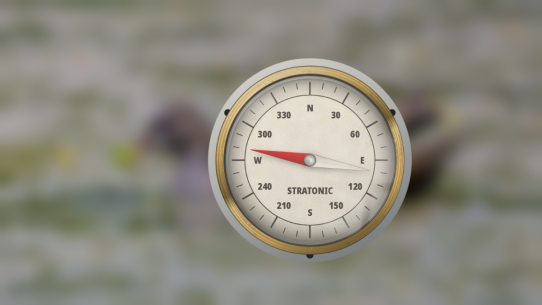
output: 280°
